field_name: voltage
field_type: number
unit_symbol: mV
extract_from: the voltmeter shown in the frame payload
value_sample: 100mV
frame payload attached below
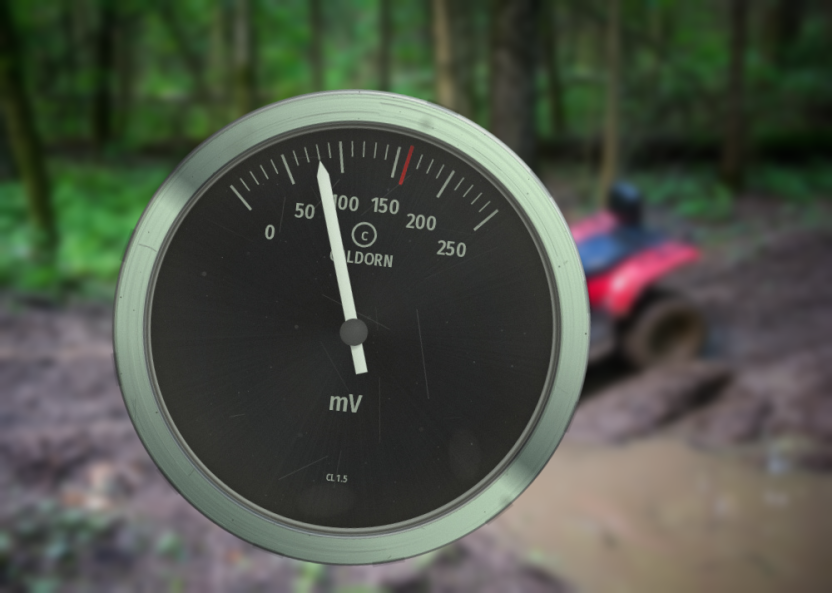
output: 80mV
